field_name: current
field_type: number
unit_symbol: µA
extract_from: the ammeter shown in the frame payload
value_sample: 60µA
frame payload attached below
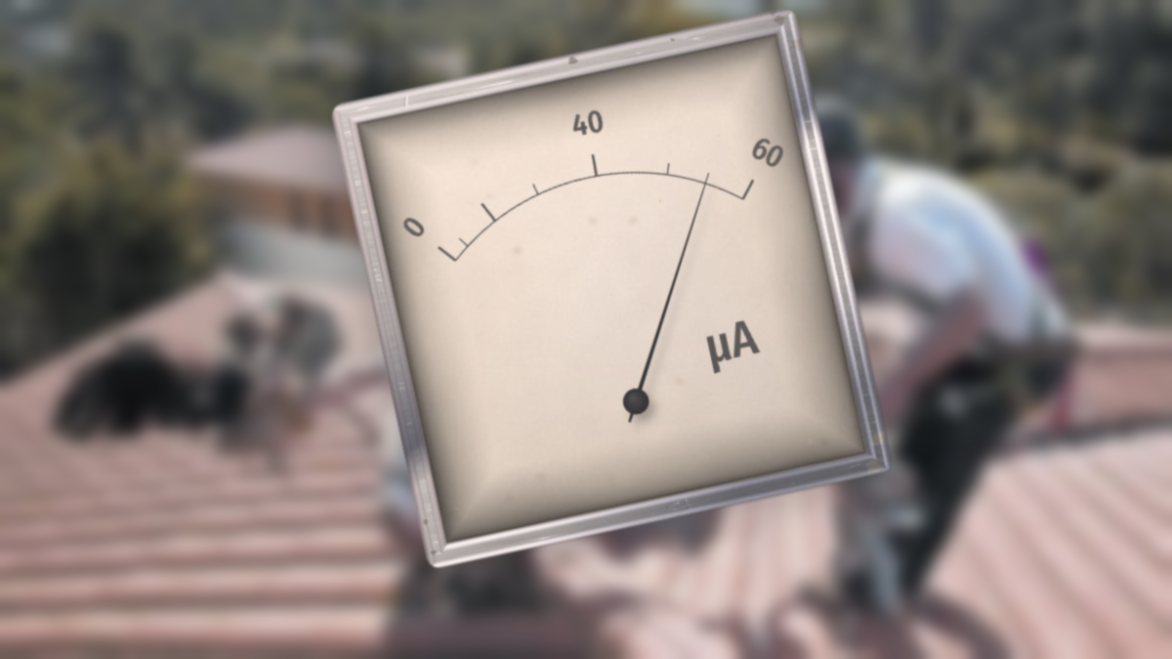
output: 55µA
